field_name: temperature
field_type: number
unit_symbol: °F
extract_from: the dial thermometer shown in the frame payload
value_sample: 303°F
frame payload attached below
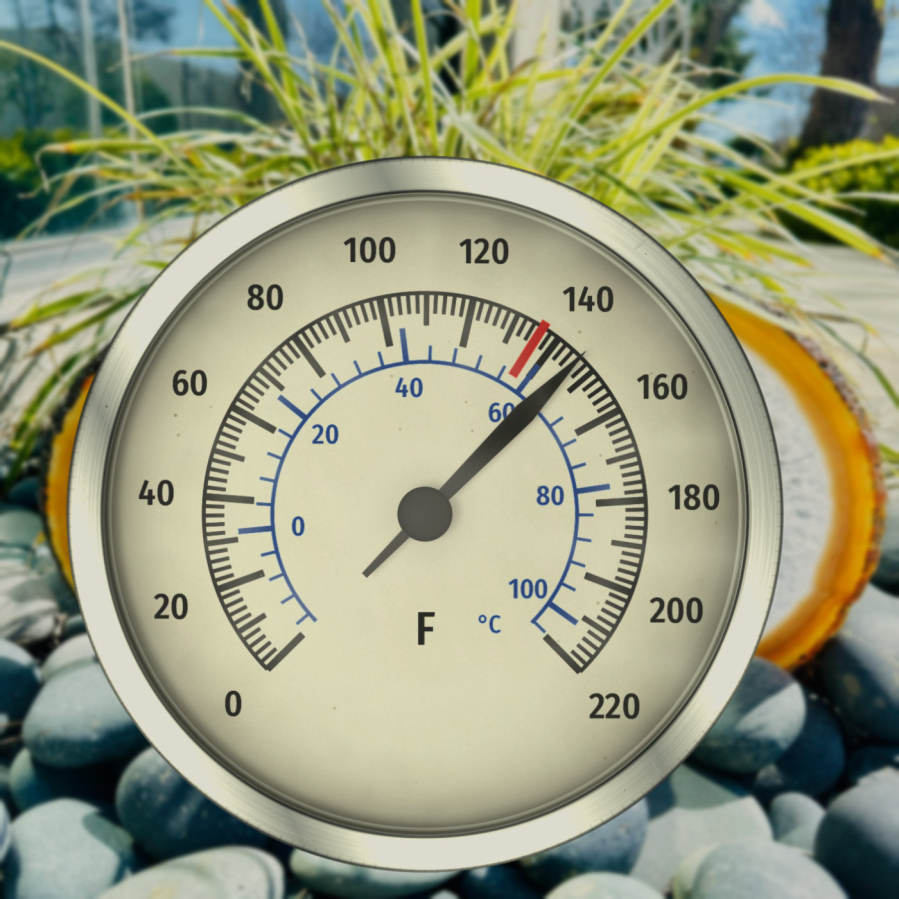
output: 146°F
